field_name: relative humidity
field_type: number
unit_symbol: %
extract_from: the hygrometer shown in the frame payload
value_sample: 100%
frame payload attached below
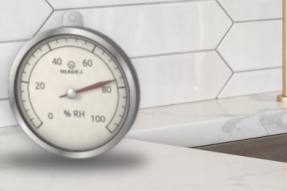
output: 76%
